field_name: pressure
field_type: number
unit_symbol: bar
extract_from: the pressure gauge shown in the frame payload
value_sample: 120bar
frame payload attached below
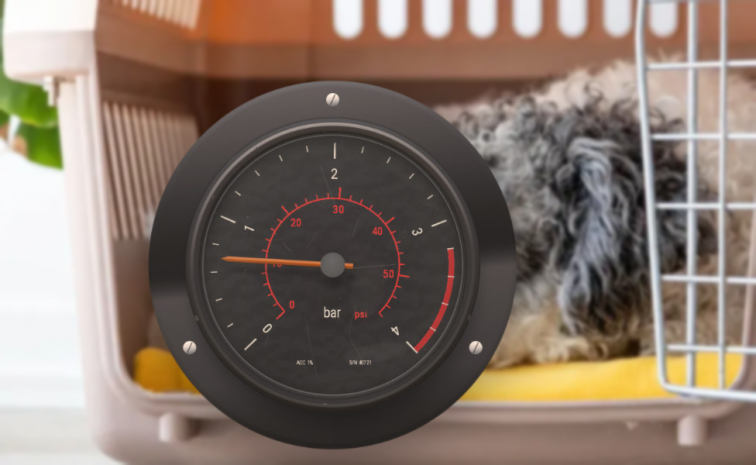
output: 0.7bar
